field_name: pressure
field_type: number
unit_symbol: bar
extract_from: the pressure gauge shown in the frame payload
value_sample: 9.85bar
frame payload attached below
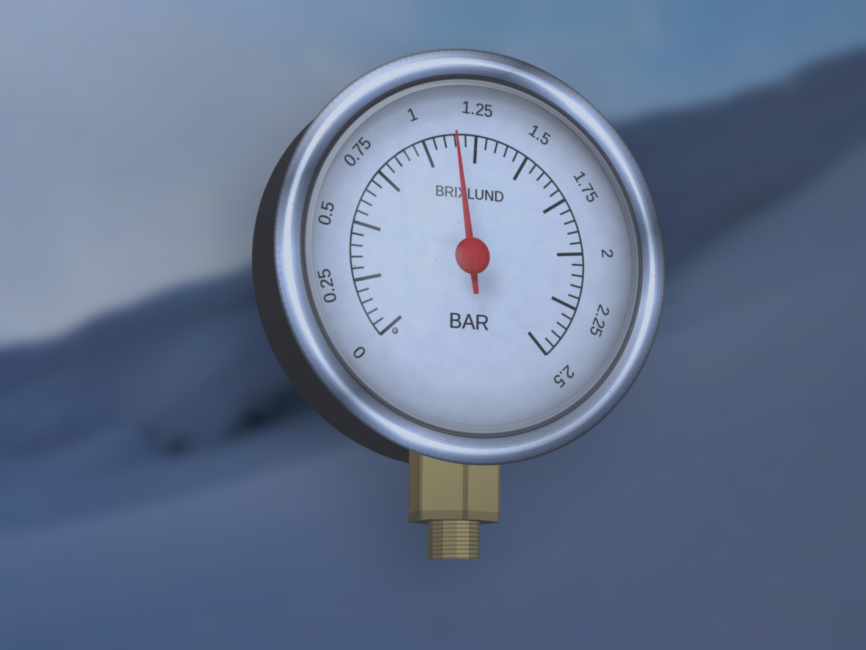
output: 1.15bar
